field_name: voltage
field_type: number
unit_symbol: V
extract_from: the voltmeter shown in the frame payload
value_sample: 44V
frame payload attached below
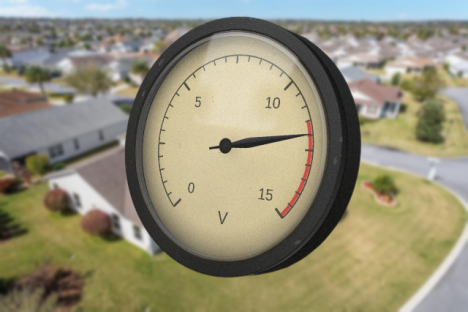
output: 12V
